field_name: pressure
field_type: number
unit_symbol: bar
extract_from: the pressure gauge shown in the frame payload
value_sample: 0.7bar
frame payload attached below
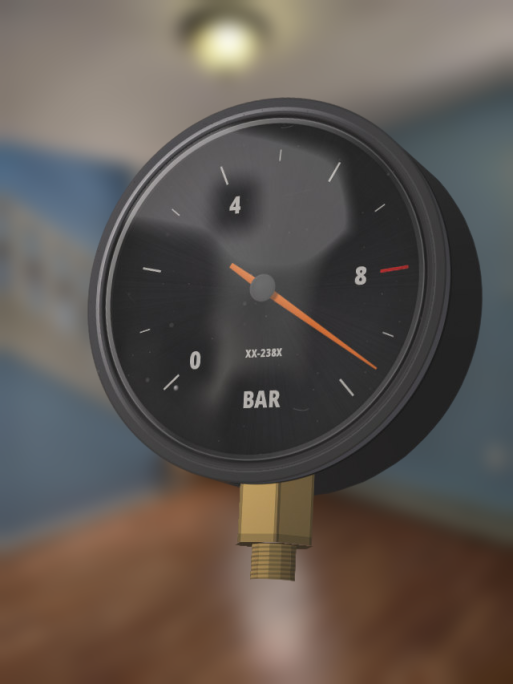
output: 9.5bar
